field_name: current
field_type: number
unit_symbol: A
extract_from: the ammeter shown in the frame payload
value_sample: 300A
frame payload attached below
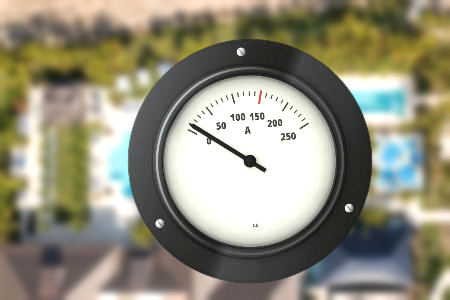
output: 10A
